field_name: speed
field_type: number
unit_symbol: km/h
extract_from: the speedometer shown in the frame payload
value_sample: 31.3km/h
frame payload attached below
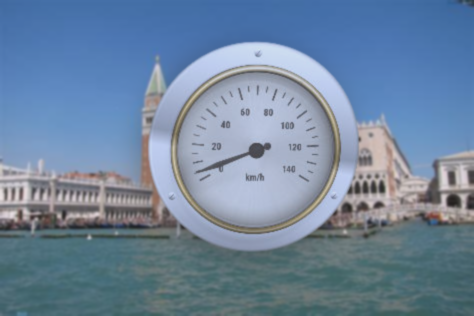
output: 5km/h
